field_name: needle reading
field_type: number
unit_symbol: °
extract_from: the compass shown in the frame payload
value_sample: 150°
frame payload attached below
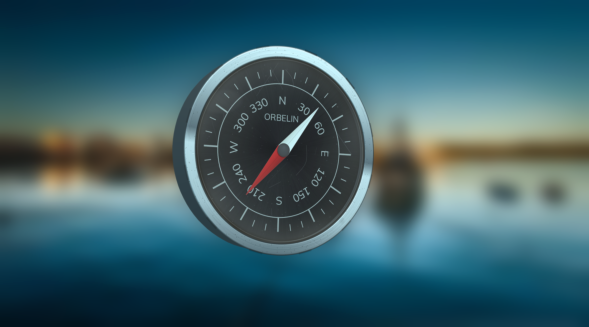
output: 220°
